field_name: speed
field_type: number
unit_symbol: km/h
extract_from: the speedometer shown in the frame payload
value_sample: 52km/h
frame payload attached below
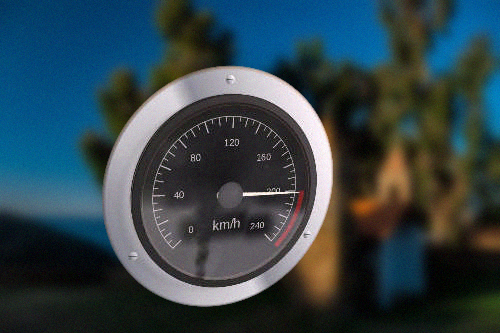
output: 200km/h
